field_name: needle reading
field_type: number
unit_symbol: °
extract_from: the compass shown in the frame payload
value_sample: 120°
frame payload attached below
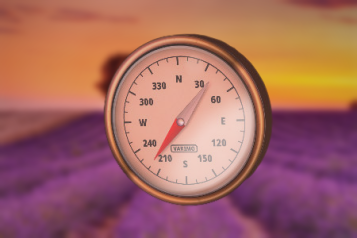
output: 220°
